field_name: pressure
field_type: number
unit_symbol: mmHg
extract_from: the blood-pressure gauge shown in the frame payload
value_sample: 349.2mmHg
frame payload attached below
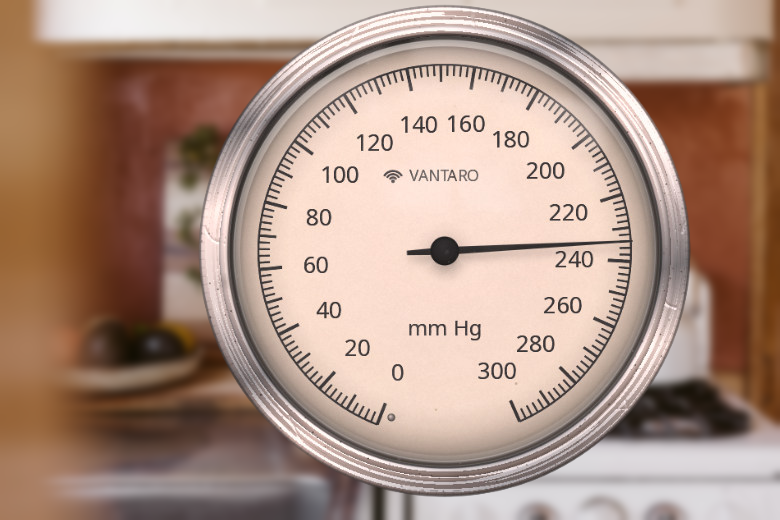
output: 234mmHg
